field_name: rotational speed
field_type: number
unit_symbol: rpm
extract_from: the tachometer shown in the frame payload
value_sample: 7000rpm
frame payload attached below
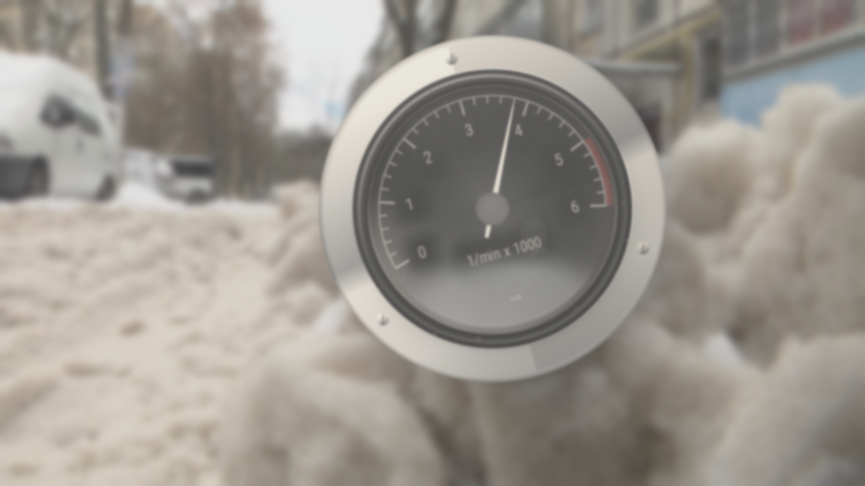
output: 3800rpm
